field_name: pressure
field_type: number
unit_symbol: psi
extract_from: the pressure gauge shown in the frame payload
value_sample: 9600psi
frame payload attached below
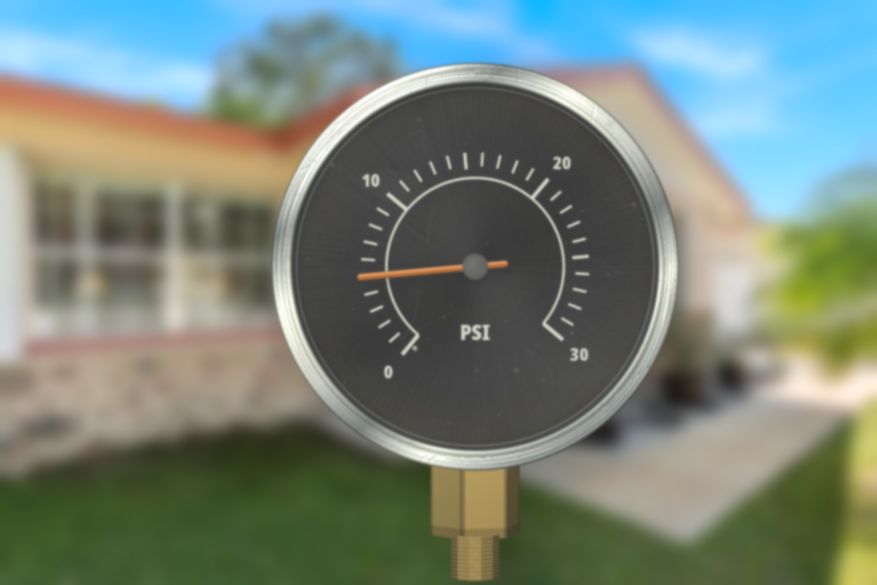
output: 5psi
